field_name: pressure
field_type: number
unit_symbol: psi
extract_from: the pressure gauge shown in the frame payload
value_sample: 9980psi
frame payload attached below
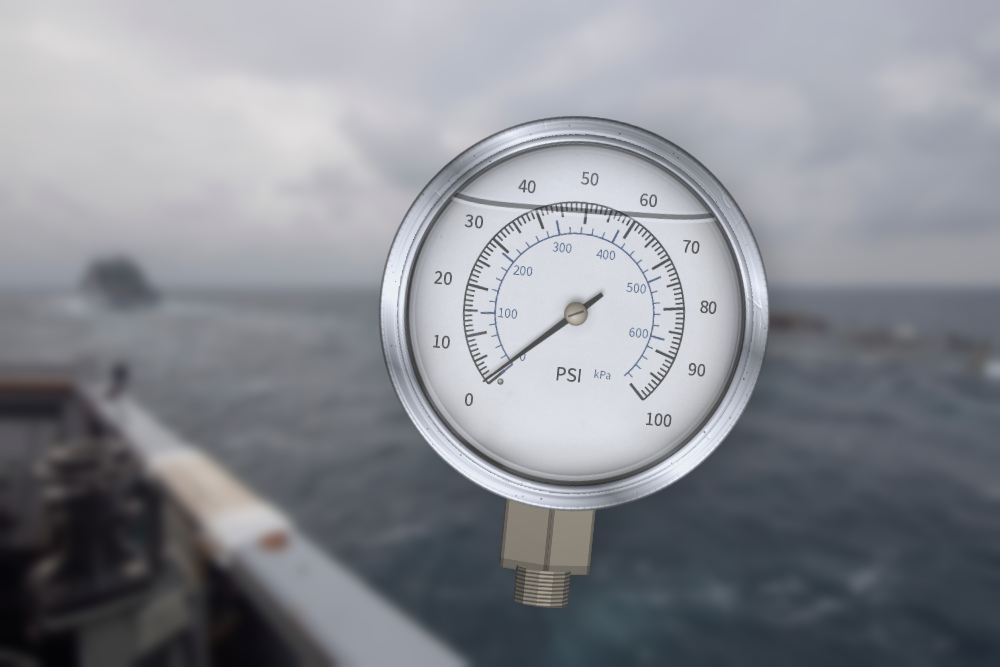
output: 1psi
